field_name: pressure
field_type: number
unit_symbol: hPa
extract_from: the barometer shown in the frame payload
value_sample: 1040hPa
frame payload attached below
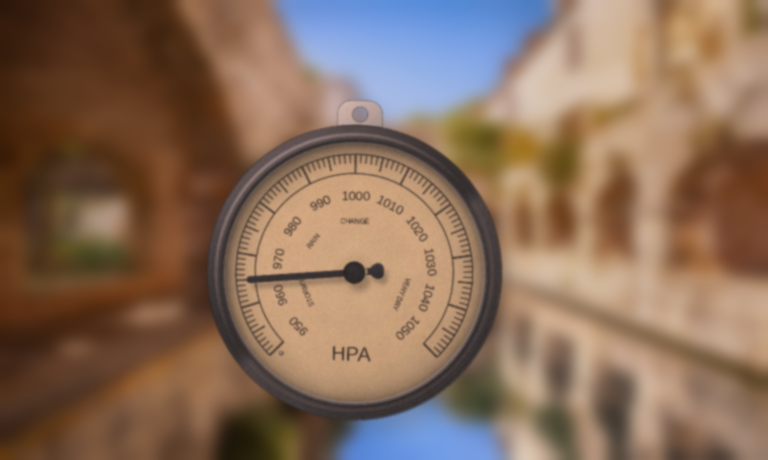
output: 965hPa
